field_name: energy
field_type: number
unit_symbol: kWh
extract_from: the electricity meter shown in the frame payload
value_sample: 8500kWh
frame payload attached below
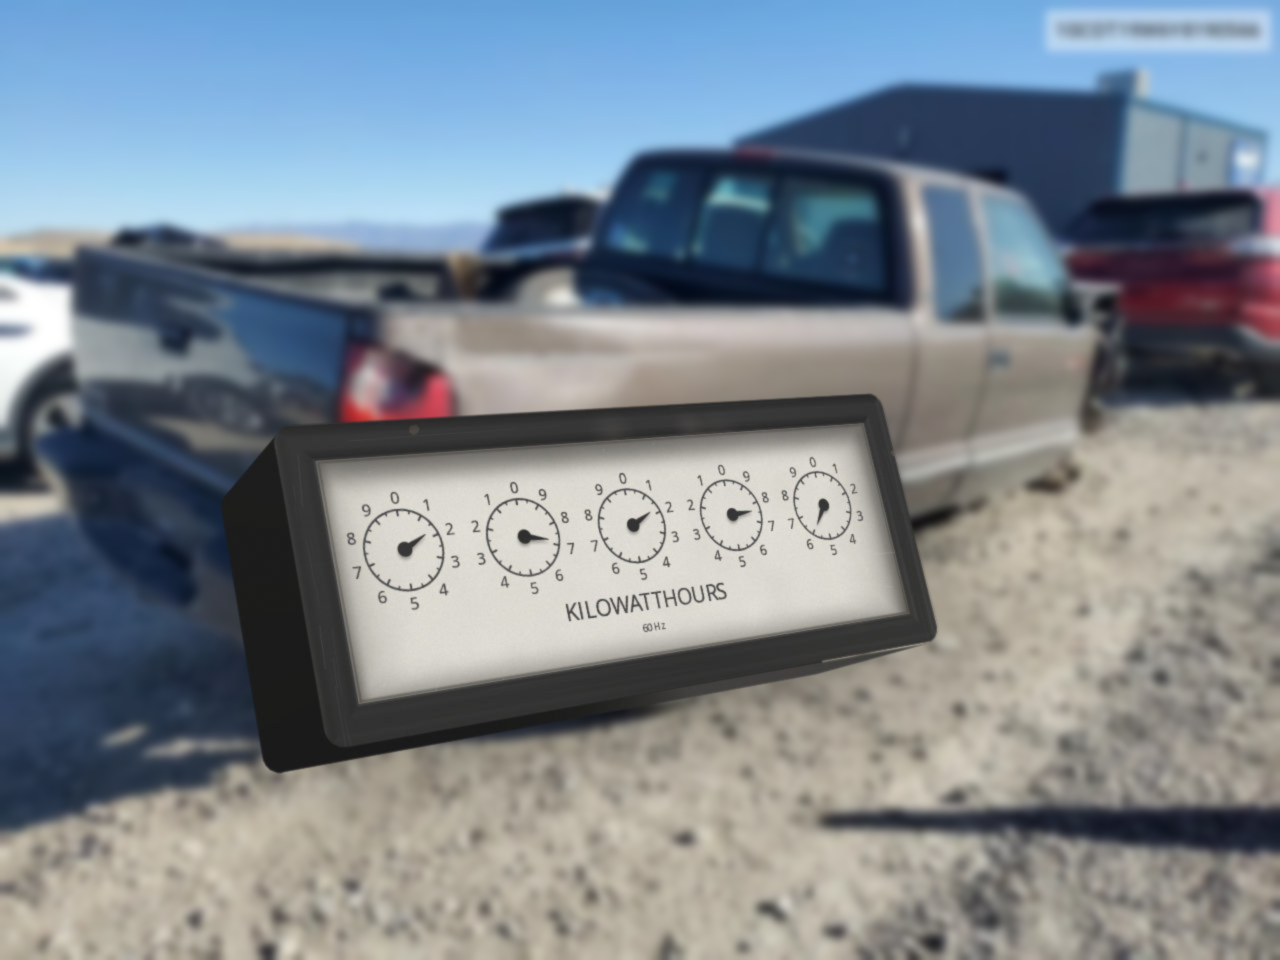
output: 17176kWh
